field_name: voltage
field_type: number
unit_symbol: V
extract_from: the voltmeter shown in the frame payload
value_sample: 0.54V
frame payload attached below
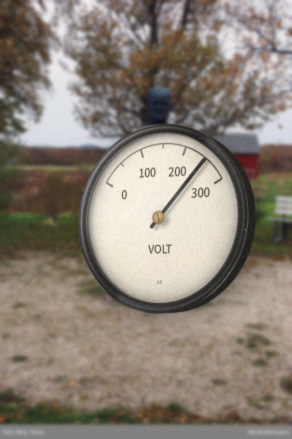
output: 250V
